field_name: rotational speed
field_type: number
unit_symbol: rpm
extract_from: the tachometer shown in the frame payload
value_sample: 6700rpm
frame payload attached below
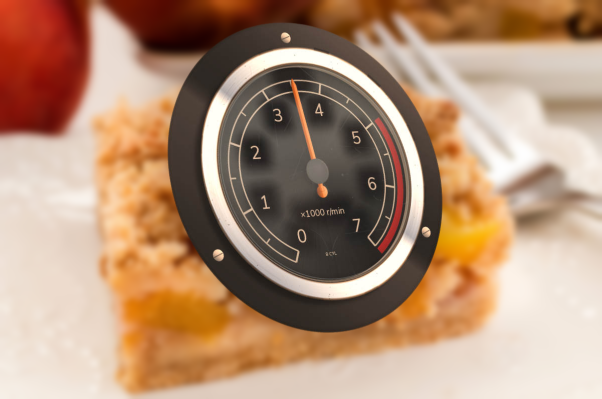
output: 3500rpm
